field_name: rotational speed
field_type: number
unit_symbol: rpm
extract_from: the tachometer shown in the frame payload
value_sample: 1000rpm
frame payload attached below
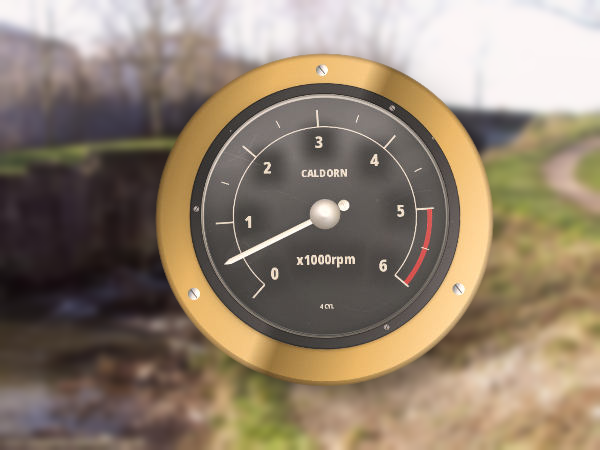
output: 500rpm
